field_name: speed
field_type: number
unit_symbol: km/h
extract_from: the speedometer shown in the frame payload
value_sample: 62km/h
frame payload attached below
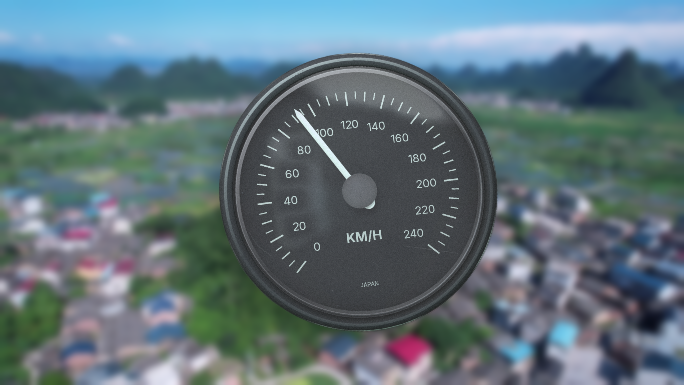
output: 92.5km/h
